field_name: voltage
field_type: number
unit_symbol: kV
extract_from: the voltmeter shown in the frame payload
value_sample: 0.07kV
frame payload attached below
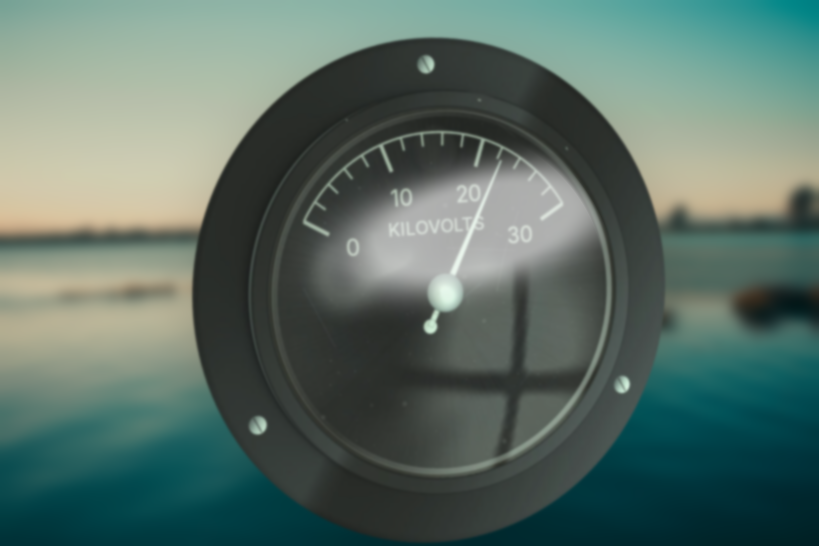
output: 22kV
